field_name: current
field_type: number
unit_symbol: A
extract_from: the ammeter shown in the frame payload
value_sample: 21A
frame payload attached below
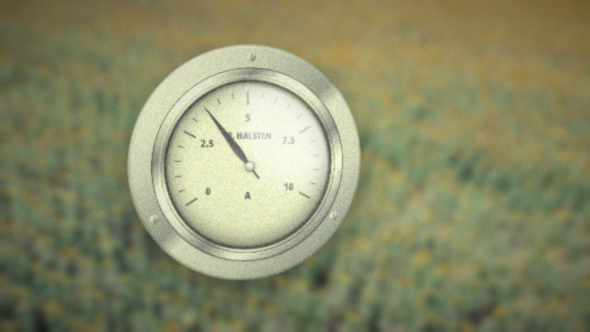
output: 3.5A
